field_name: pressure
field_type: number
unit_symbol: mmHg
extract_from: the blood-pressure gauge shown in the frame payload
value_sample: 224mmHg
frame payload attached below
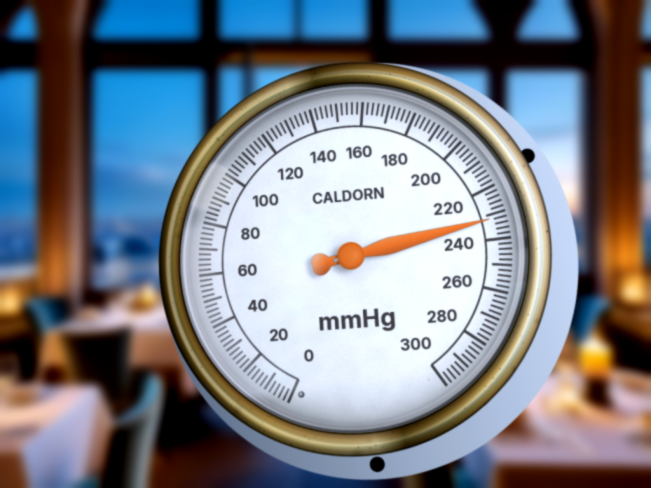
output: 232mmHg
